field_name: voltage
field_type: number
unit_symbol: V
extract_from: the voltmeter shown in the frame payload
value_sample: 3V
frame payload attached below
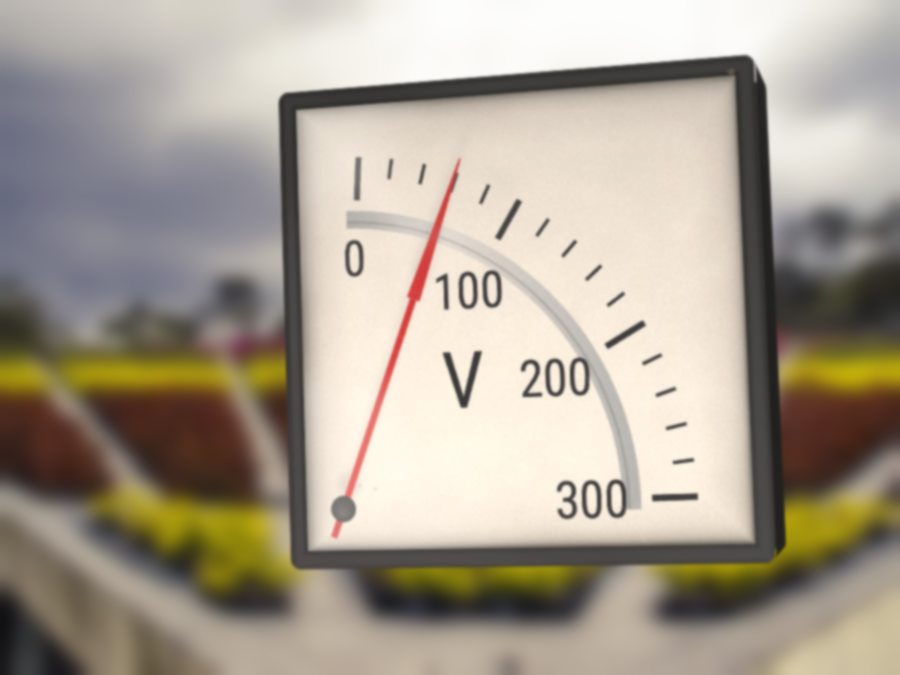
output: 60V
